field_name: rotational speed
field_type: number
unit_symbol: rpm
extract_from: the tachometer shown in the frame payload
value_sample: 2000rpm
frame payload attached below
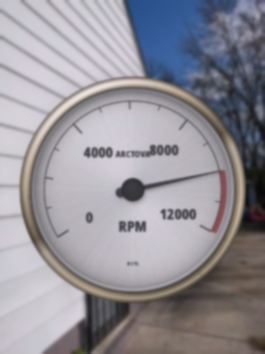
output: 10000rpm
